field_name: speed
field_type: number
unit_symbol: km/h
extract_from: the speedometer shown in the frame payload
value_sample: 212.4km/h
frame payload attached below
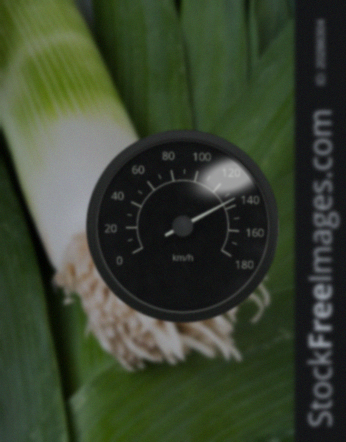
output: 135km/h
